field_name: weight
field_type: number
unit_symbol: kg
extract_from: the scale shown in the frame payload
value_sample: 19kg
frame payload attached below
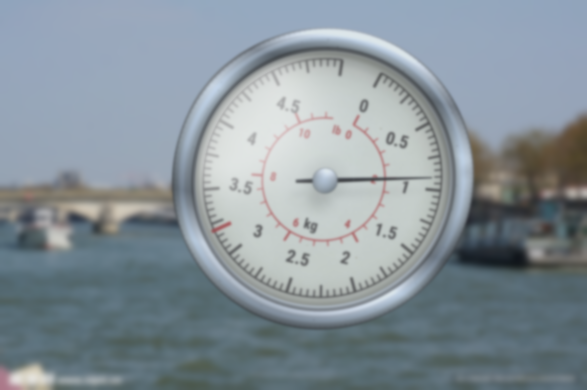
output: 0.9kg
